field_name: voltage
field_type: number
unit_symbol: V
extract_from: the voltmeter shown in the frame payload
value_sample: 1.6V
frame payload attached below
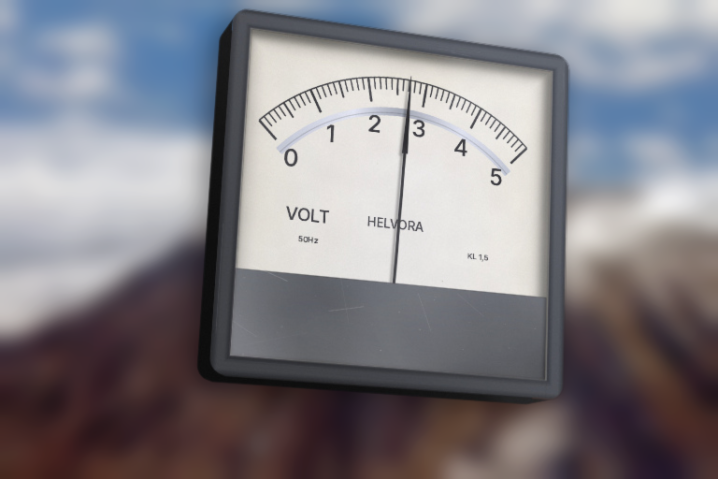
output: 2.7V
